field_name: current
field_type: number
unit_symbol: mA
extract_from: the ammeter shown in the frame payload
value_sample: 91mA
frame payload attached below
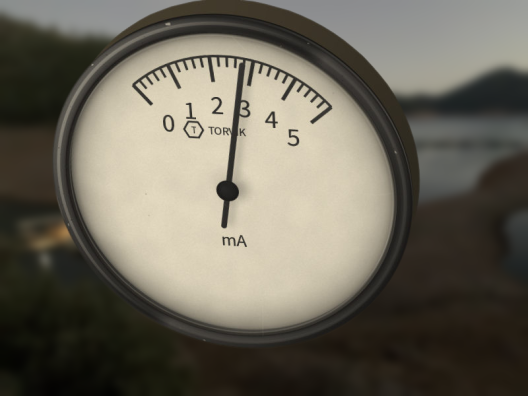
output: 2.8mA
